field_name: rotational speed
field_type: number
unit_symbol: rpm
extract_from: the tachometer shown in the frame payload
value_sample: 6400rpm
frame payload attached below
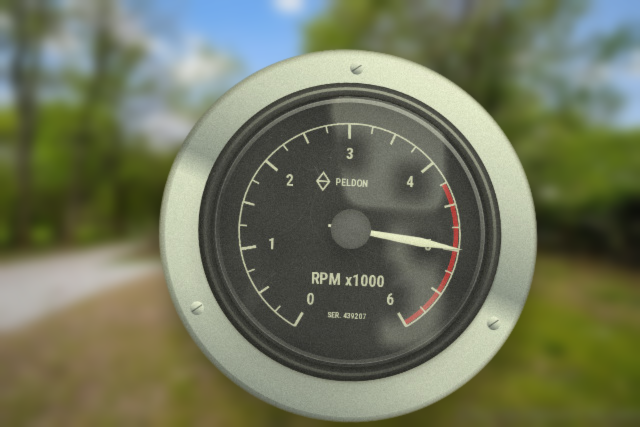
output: 5000rpm
